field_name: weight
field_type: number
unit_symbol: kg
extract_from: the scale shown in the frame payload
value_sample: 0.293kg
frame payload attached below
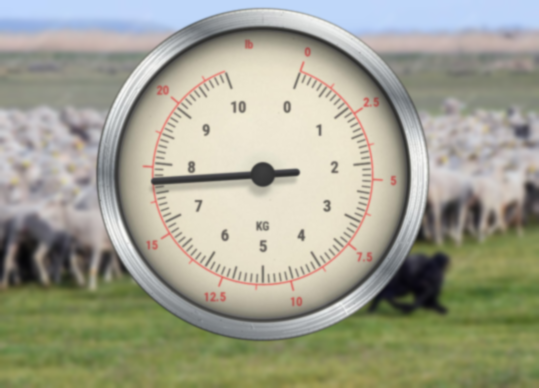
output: 7.7kg
